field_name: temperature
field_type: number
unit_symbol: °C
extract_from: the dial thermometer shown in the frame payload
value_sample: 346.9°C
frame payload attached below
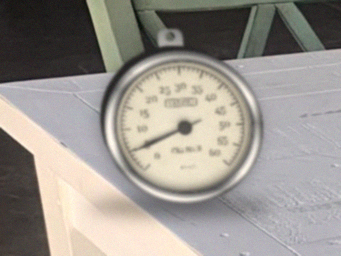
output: 5°C
